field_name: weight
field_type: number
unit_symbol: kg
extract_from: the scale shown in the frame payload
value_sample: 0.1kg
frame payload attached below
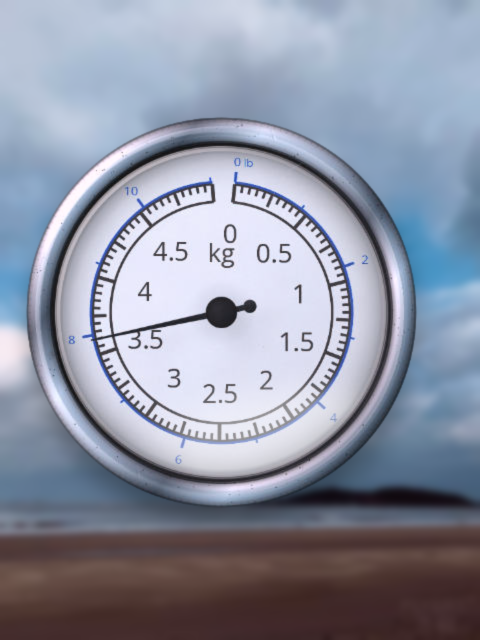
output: 3.6kg
